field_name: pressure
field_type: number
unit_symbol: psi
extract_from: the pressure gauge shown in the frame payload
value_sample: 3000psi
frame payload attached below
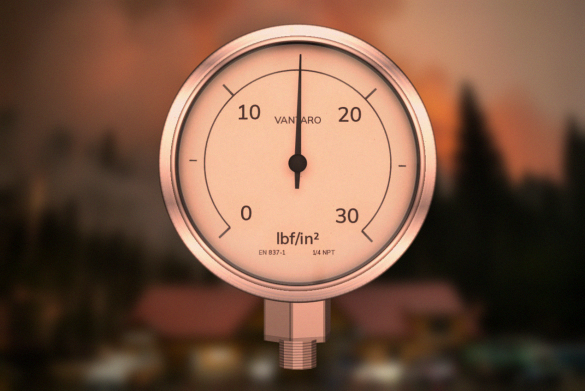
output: 15psi
